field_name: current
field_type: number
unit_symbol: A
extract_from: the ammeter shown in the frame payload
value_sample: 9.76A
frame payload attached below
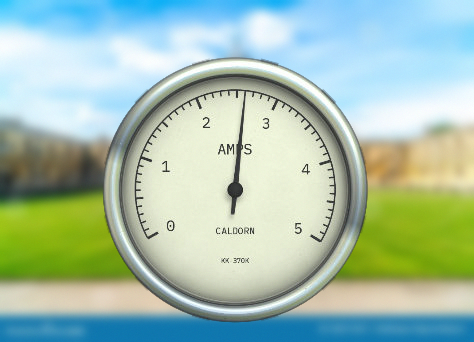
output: 2.6A
